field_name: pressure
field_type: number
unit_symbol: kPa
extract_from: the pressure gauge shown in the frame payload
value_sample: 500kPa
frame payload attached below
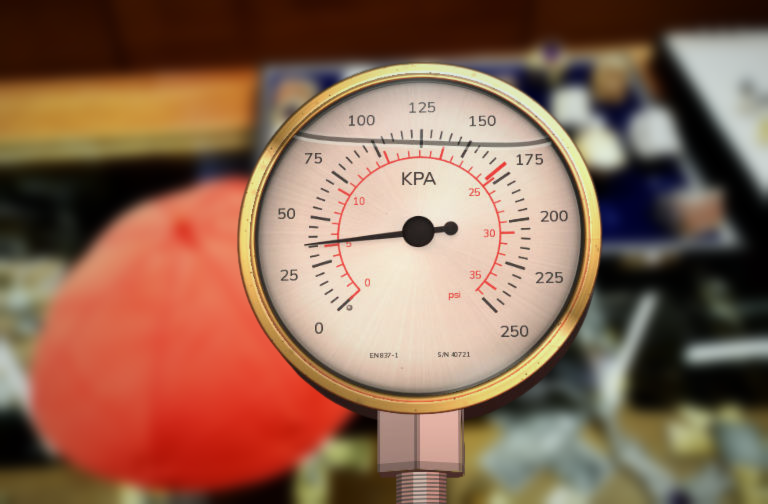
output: 35kPa
